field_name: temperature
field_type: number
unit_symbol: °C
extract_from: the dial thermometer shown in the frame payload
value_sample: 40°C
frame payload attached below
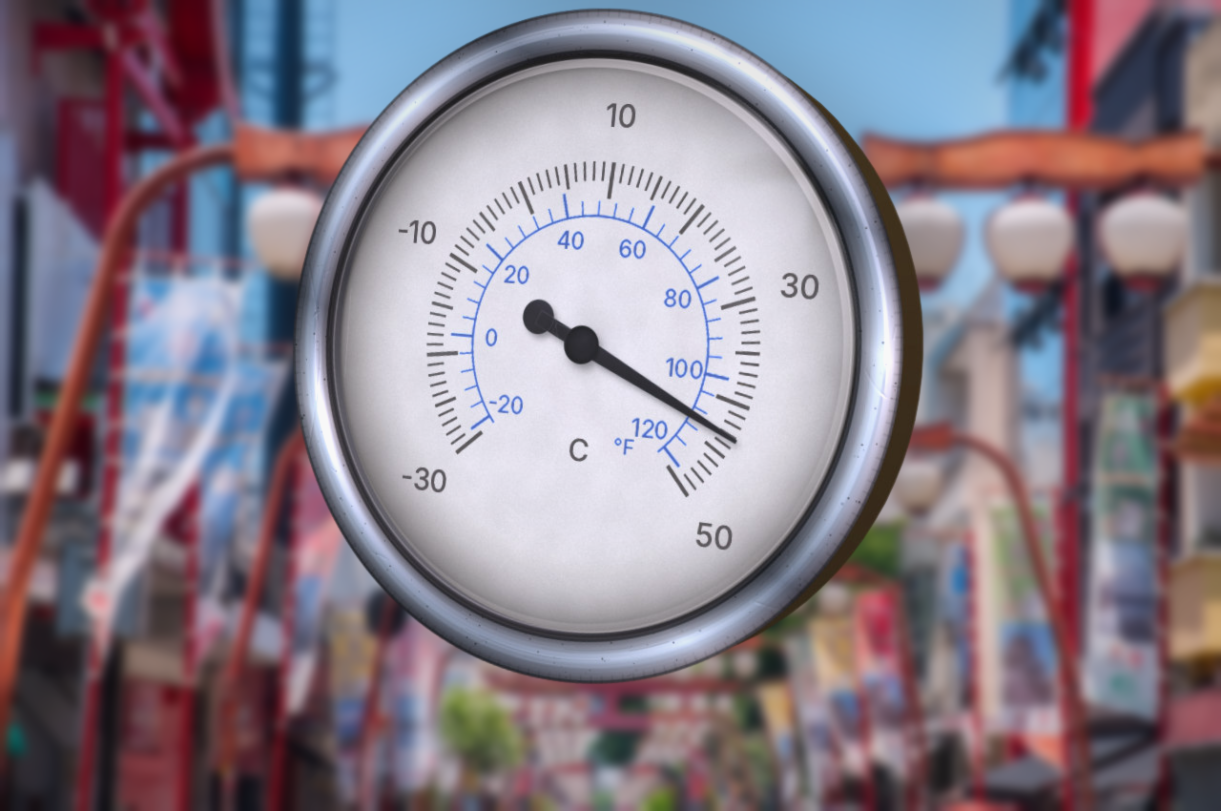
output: 43°C
